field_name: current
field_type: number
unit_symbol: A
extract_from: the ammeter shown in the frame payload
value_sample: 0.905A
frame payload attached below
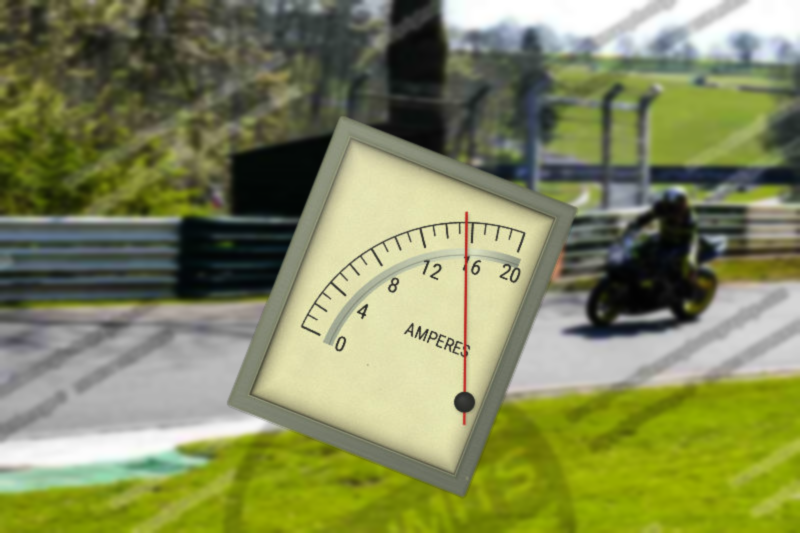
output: 15.5A
